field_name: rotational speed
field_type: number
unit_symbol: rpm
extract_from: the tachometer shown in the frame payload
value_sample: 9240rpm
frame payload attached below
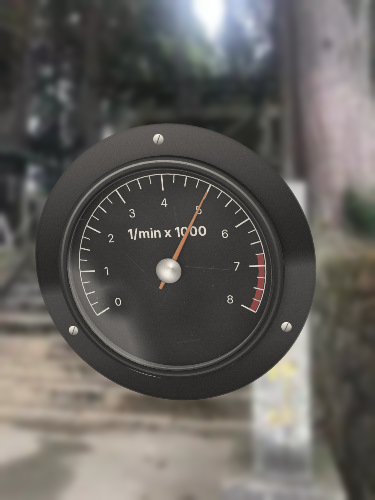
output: 5000rpm
